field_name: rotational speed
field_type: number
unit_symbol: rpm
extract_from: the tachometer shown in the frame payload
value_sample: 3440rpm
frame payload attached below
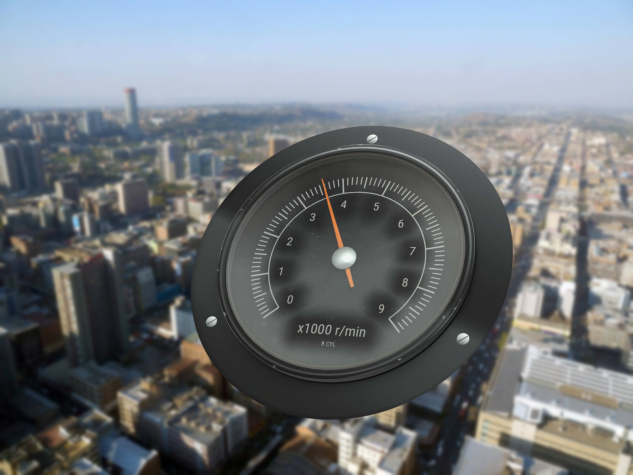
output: 3600rpm
